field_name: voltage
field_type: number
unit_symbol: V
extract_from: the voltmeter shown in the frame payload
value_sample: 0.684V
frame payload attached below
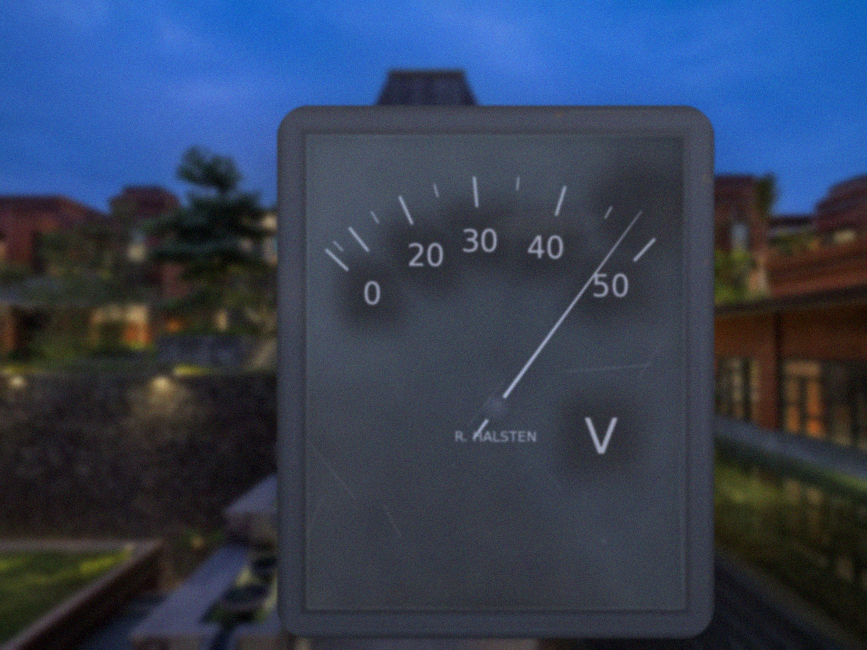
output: 47.5V
